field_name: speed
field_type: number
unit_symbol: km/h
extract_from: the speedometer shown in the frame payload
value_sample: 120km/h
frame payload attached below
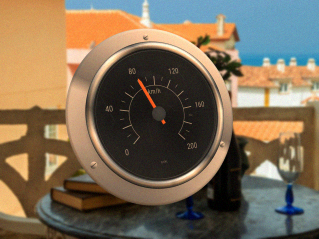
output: 80km/h
